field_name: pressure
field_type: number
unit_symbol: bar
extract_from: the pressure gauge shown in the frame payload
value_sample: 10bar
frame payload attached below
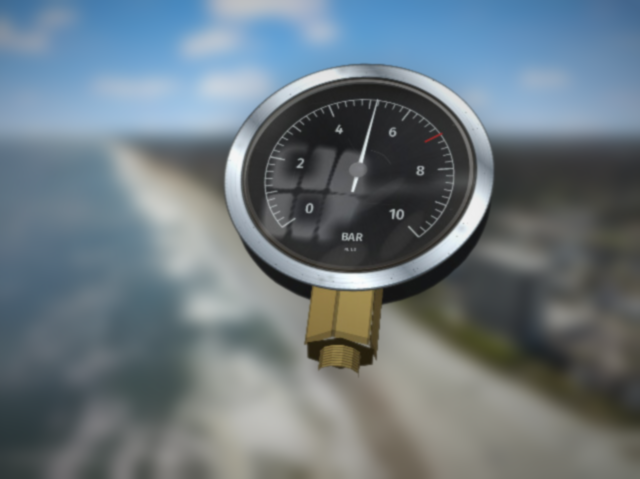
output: 5.2bar
